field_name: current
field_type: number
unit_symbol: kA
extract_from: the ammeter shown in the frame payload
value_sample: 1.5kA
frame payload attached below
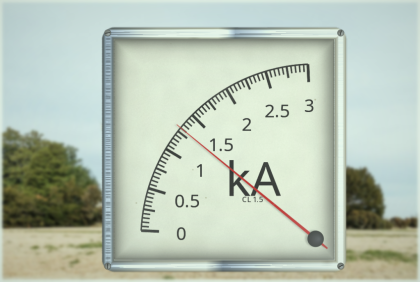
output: 1.3kA
